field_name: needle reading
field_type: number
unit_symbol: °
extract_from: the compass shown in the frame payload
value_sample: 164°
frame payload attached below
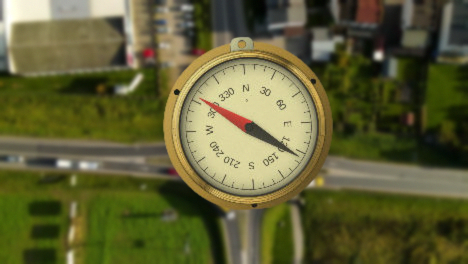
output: 305°
